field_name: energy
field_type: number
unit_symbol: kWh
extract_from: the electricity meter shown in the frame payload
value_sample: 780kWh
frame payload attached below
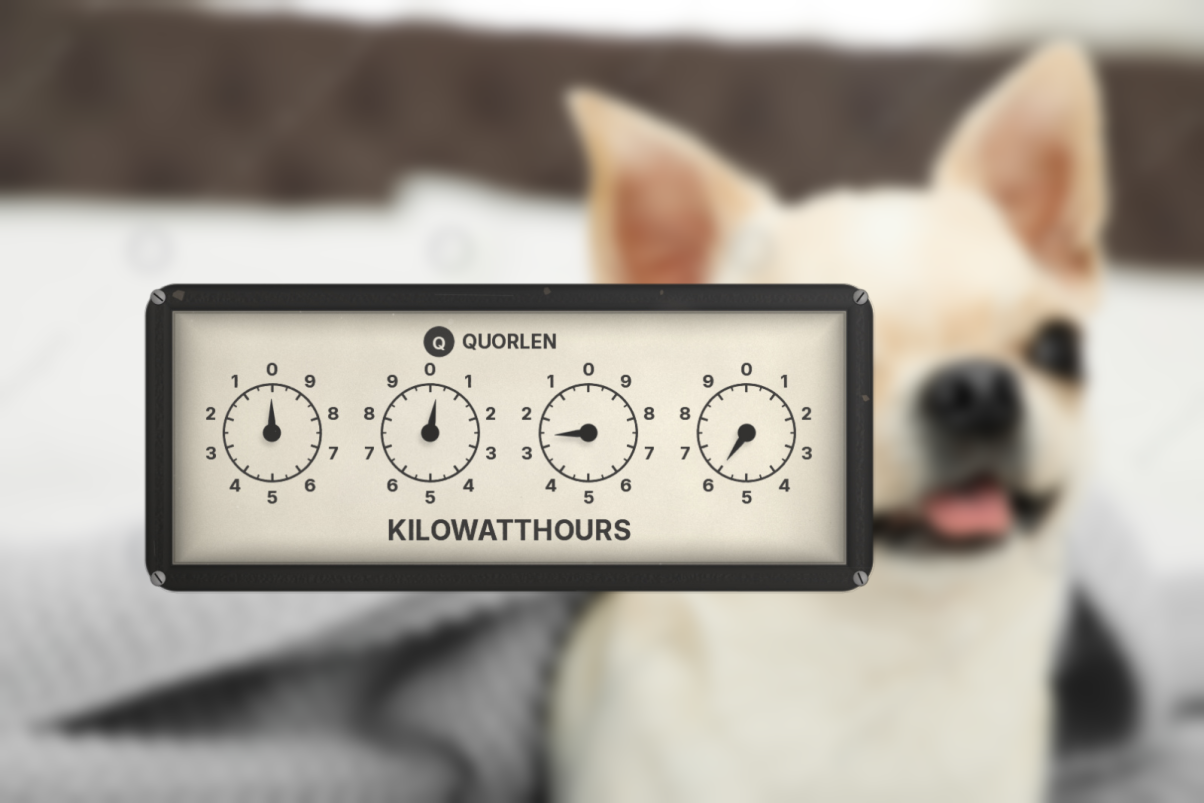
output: 26kWh
